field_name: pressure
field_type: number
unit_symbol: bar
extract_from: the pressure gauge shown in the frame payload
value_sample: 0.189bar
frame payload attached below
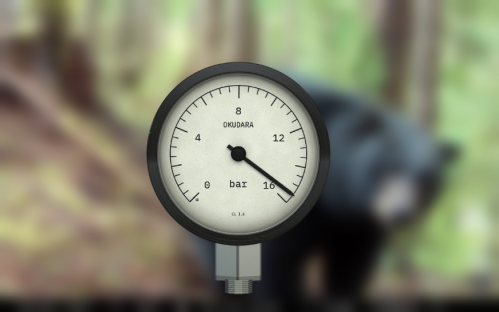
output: 15.5bar
